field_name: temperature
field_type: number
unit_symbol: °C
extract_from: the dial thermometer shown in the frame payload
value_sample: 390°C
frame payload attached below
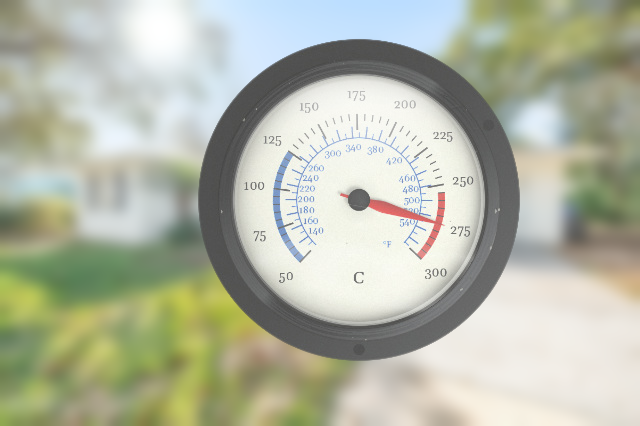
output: 275°C
